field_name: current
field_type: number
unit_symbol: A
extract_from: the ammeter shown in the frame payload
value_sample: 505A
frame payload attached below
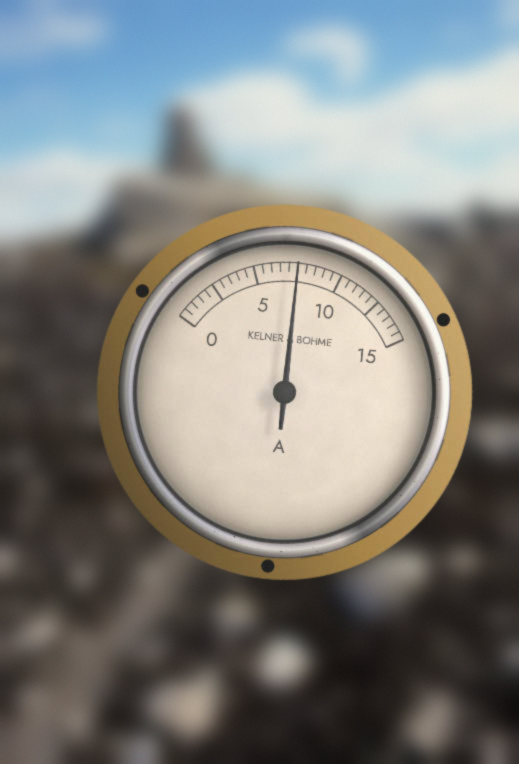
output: 7.5A
